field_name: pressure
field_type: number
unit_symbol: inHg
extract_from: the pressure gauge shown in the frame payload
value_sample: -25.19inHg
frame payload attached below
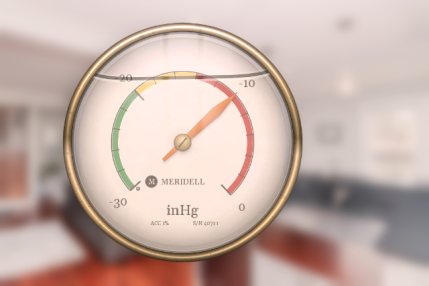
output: -10inHg
